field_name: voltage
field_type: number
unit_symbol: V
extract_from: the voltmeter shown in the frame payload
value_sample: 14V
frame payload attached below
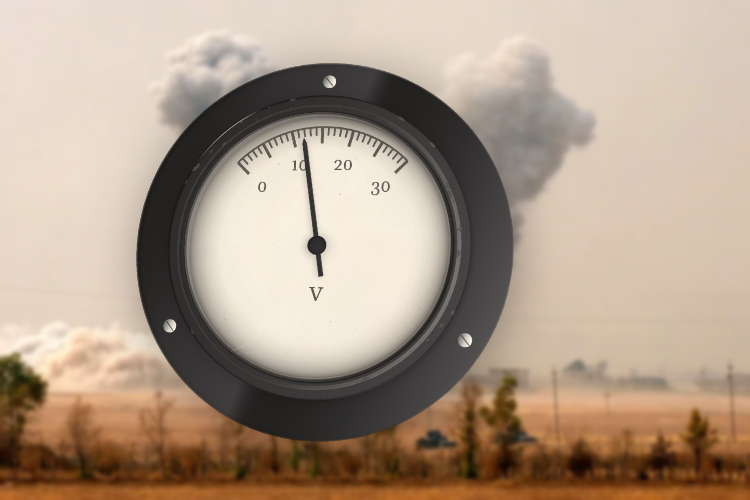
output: 12V
